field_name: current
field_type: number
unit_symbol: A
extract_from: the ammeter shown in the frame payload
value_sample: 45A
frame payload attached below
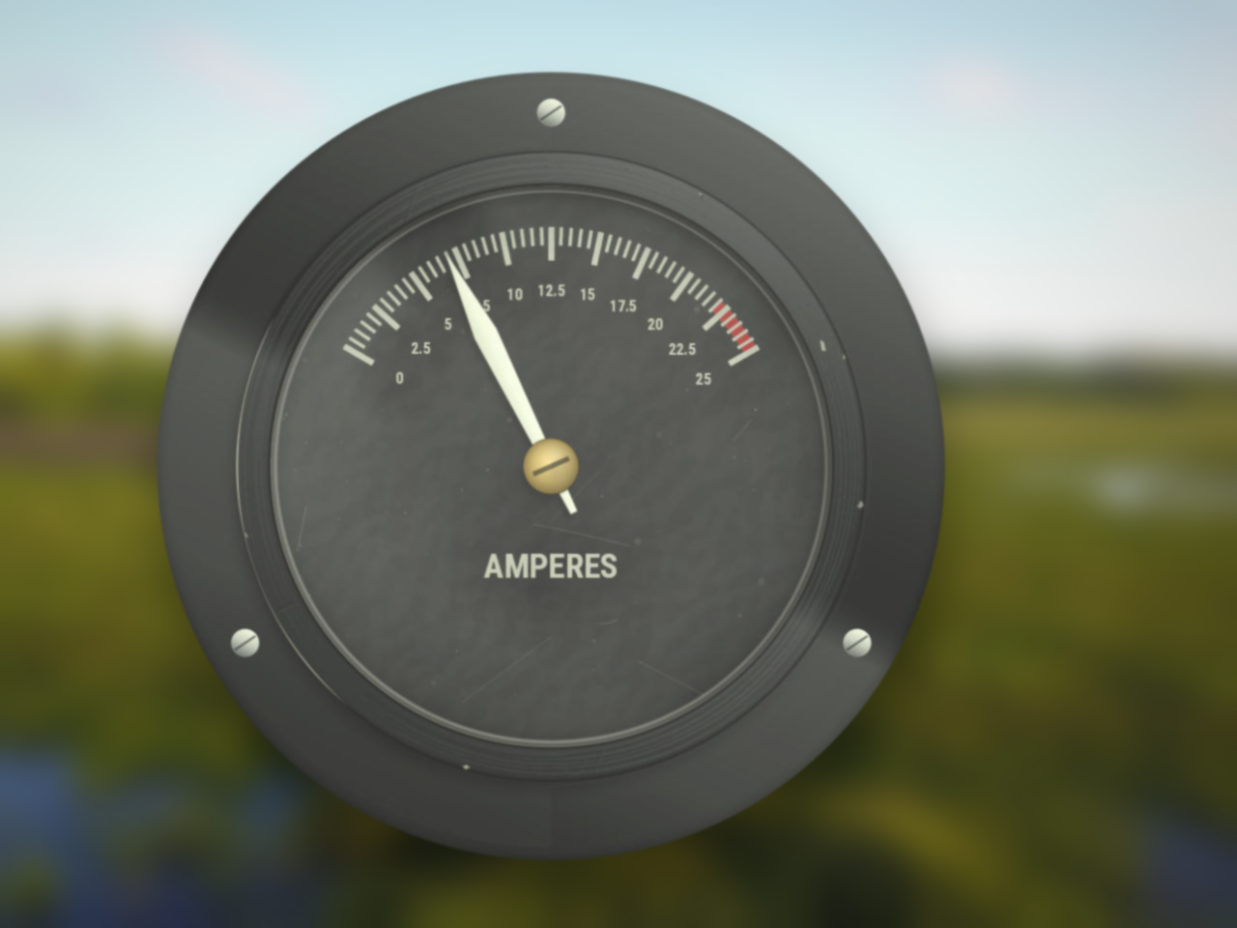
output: 7A
